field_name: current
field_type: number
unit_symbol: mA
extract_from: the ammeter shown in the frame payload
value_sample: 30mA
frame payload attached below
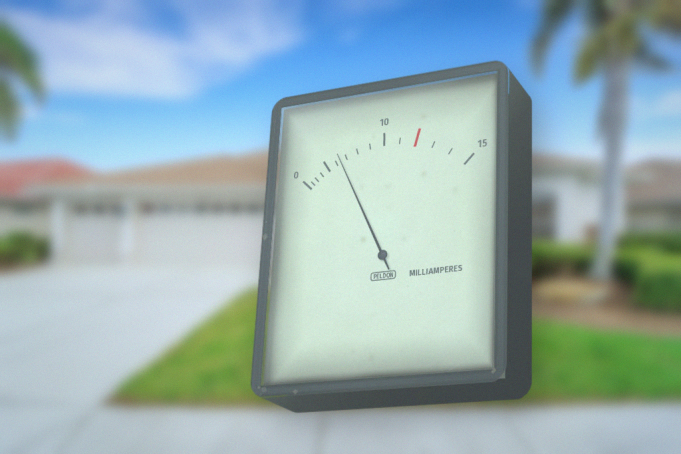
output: 6.5mA
